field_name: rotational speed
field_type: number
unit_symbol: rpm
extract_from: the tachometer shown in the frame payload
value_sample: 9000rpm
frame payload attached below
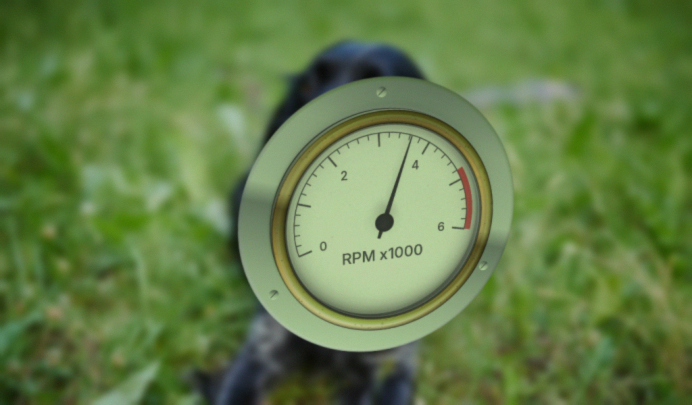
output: 3600rpm
